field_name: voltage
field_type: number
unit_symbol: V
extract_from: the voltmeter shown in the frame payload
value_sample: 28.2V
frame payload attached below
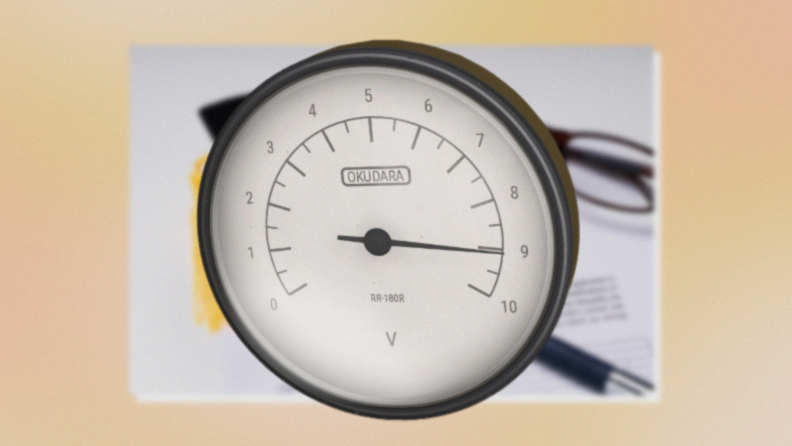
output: 9V
